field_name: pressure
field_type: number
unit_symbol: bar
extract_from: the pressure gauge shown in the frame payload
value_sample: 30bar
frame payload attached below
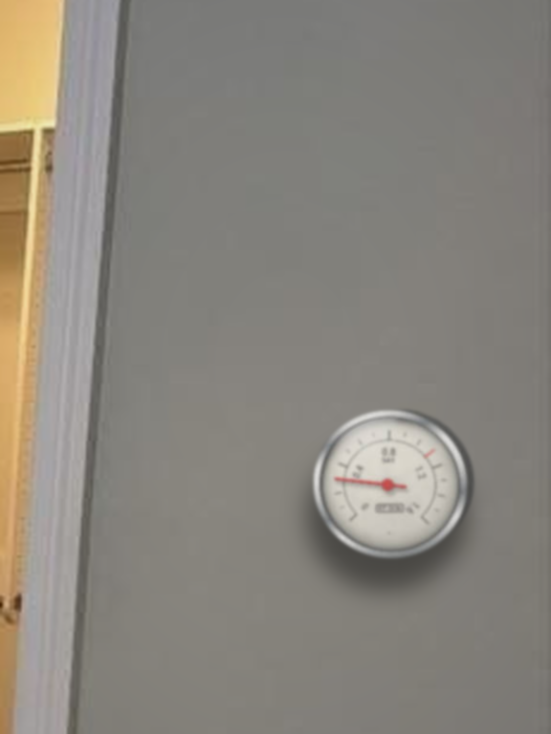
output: 0.3bar
